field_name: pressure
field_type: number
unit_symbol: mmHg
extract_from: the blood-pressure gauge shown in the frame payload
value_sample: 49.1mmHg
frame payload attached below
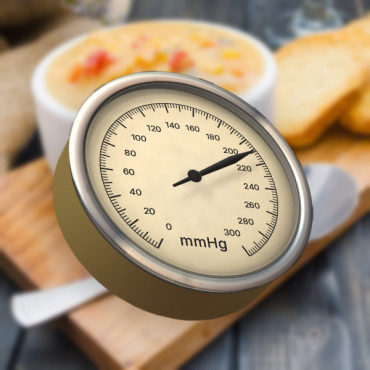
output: 210mmHg
